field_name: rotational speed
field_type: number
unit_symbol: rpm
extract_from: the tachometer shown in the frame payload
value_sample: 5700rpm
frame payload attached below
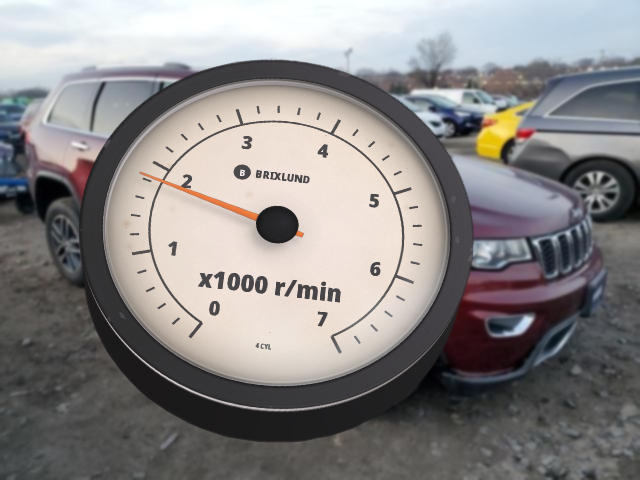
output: 1800rpm
